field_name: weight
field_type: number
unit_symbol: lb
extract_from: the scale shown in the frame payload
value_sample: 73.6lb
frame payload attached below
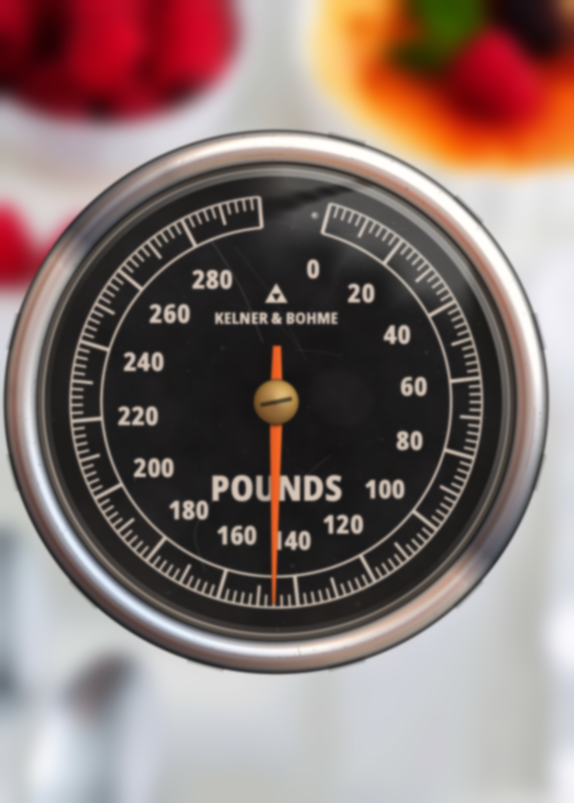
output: 146lb
